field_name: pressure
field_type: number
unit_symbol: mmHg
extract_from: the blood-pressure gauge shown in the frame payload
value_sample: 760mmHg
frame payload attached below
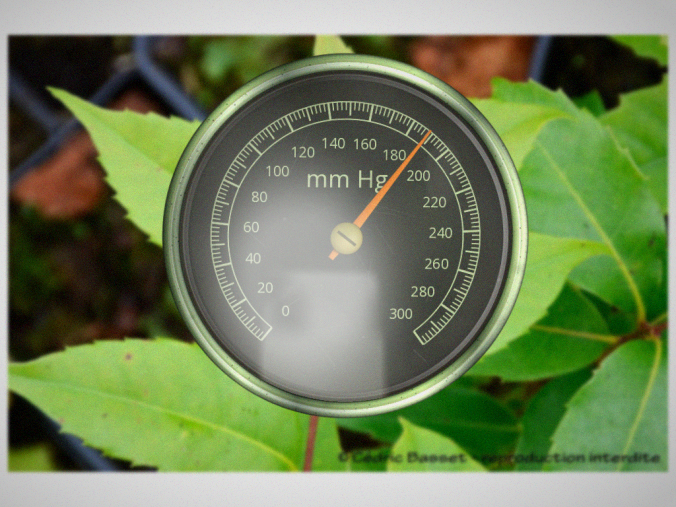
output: 188mmHg
